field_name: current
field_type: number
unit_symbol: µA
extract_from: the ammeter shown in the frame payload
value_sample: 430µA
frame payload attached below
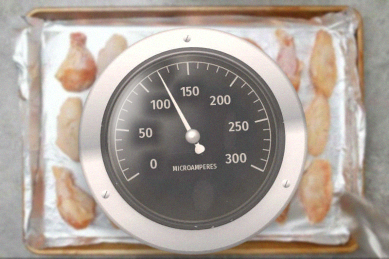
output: 120µA
